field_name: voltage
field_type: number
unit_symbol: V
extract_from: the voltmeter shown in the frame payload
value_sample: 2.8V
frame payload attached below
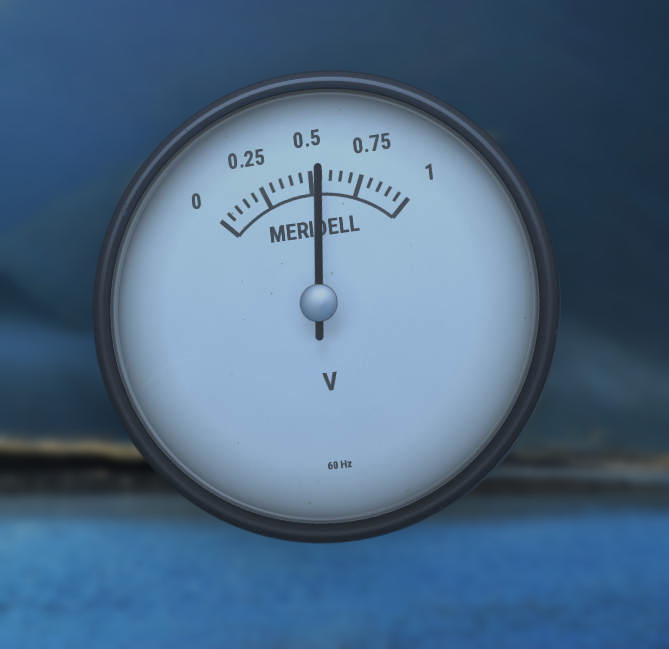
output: 0.55V
